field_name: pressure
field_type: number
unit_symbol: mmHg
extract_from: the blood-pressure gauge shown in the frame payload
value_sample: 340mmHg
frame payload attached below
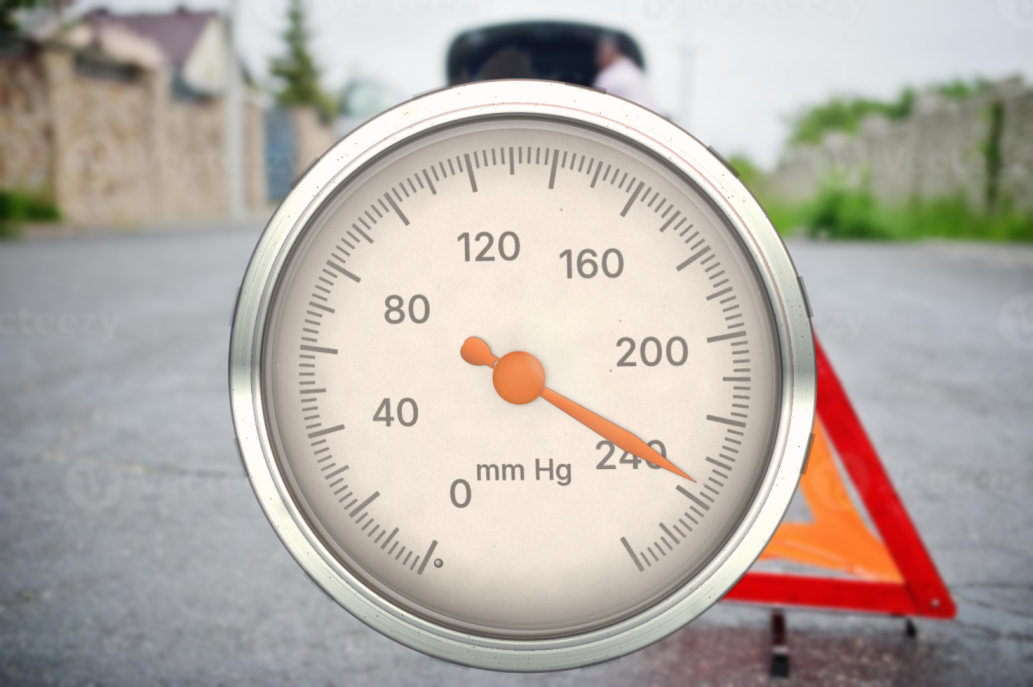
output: 236mmHg
